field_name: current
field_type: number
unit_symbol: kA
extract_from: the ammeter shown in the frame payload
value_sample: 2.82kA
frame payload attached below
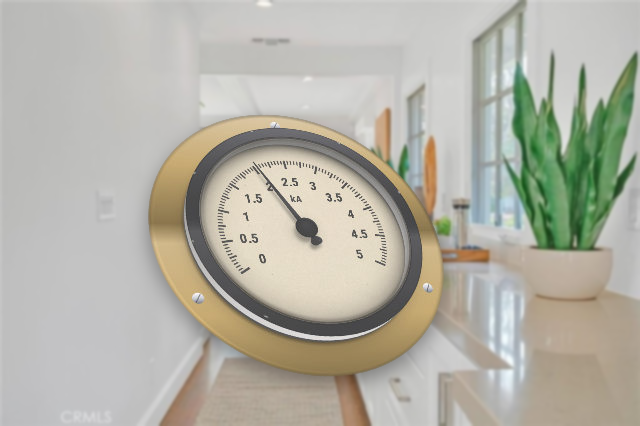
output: 2kA
